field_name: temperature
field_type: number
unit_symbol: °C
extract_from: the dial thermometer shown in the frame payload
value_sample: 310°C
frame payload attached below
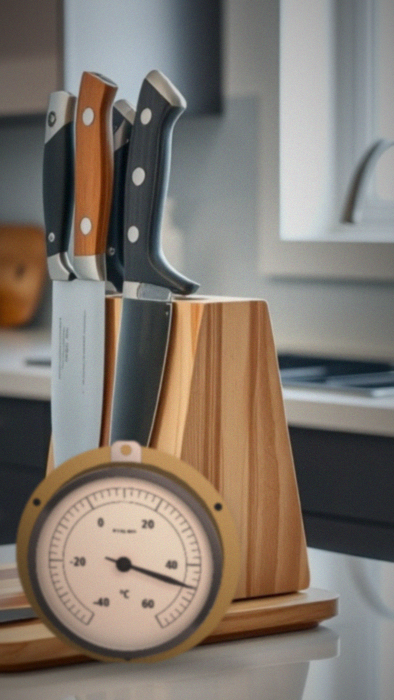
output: 46°C
